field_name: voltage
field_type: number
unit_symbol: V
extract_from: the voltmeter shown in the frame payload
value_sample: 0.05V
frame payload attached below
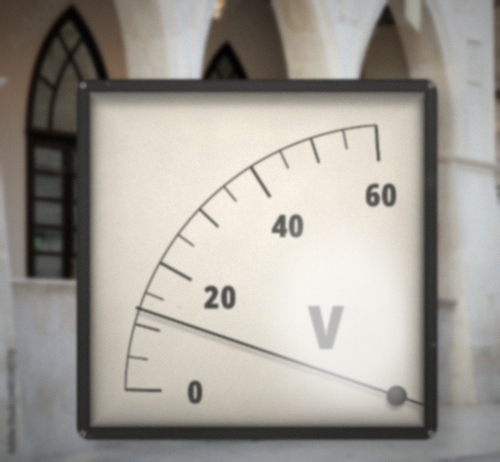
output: 12.5V
